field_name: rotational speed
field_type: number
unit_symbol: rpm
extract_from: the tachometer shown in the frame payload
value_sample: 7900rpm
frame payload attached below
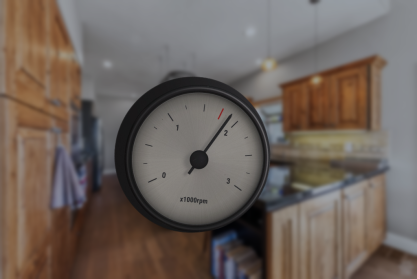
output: 1875rpm
